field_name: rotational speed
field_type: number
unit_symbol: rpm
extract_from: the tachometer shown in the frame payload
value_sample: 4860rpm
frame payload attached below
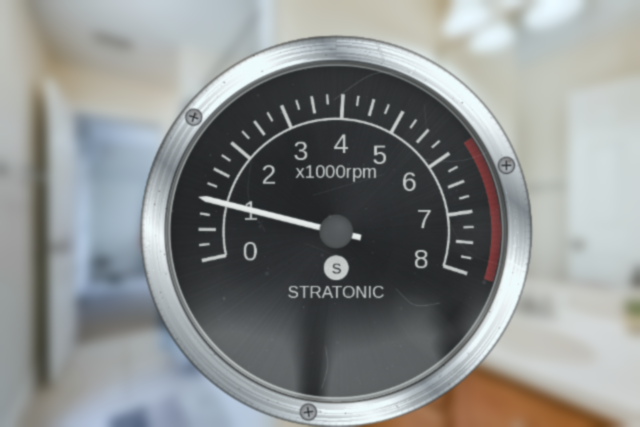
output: 1000rpm
